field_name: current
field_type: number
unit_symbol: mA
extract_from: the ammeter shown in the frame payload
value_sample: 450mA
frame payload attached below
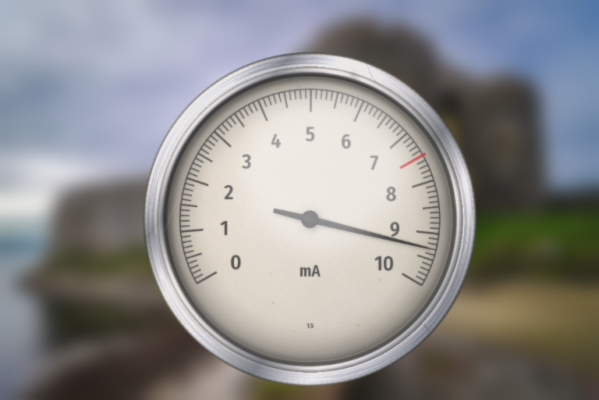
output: 9.3mA
